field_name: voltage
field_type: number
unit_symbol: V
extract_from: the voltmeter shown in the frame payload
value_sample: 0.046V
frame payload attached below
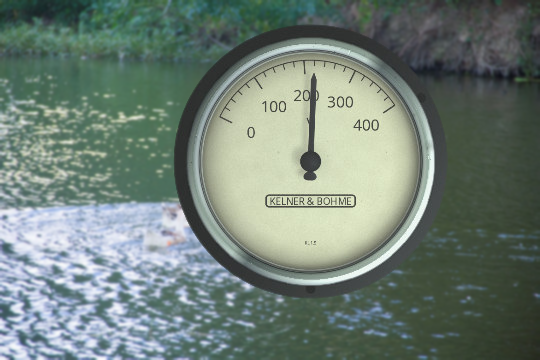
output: 220V
